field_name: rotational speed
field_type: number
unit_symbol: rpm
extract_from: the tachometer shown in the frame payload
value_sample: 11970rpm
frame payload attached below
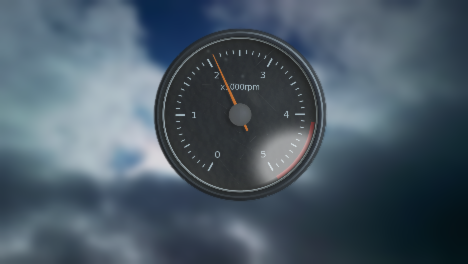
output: 2100rpm
